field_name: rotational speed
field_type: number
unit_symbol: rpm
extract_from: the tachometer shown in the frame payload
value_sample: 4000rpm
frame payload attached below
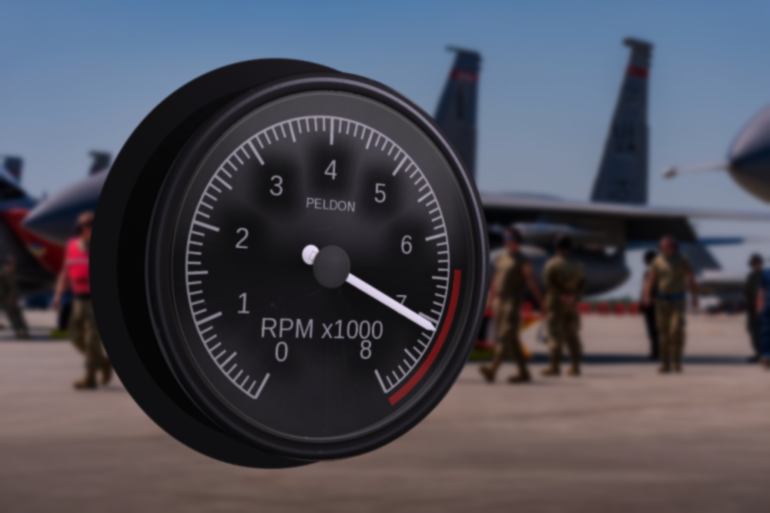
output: 7100rpm
